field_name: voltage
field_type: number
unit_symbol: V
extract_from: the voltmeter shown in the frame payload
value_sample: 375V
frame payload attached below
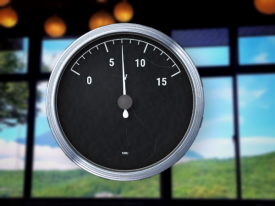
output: 7V
